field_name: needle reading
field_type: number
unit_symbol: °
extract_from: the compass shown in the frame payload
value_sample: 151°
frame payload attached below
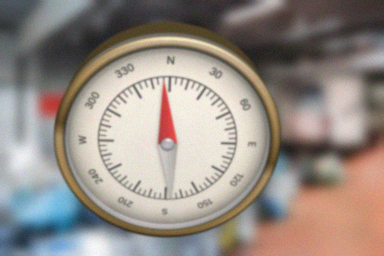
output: 355°
